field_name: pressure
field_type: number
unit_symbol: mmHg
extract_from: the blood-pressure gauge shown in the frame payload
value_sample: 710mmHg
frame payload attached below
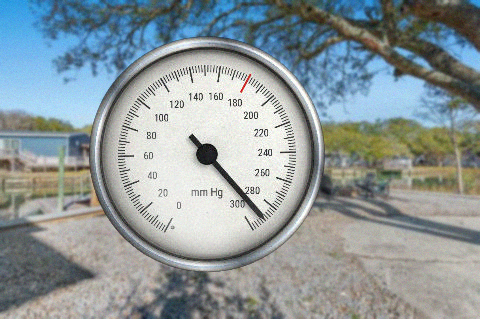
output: 290mmHg
